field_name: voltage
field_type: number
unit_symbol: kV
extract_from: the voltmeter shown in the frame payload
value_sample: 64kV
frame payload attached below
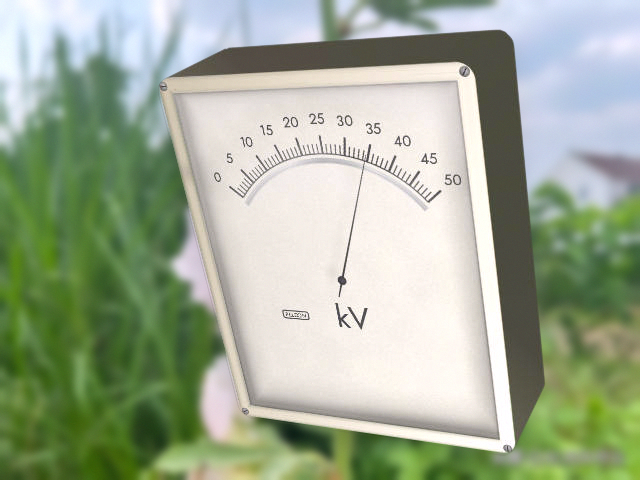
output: 35kV
